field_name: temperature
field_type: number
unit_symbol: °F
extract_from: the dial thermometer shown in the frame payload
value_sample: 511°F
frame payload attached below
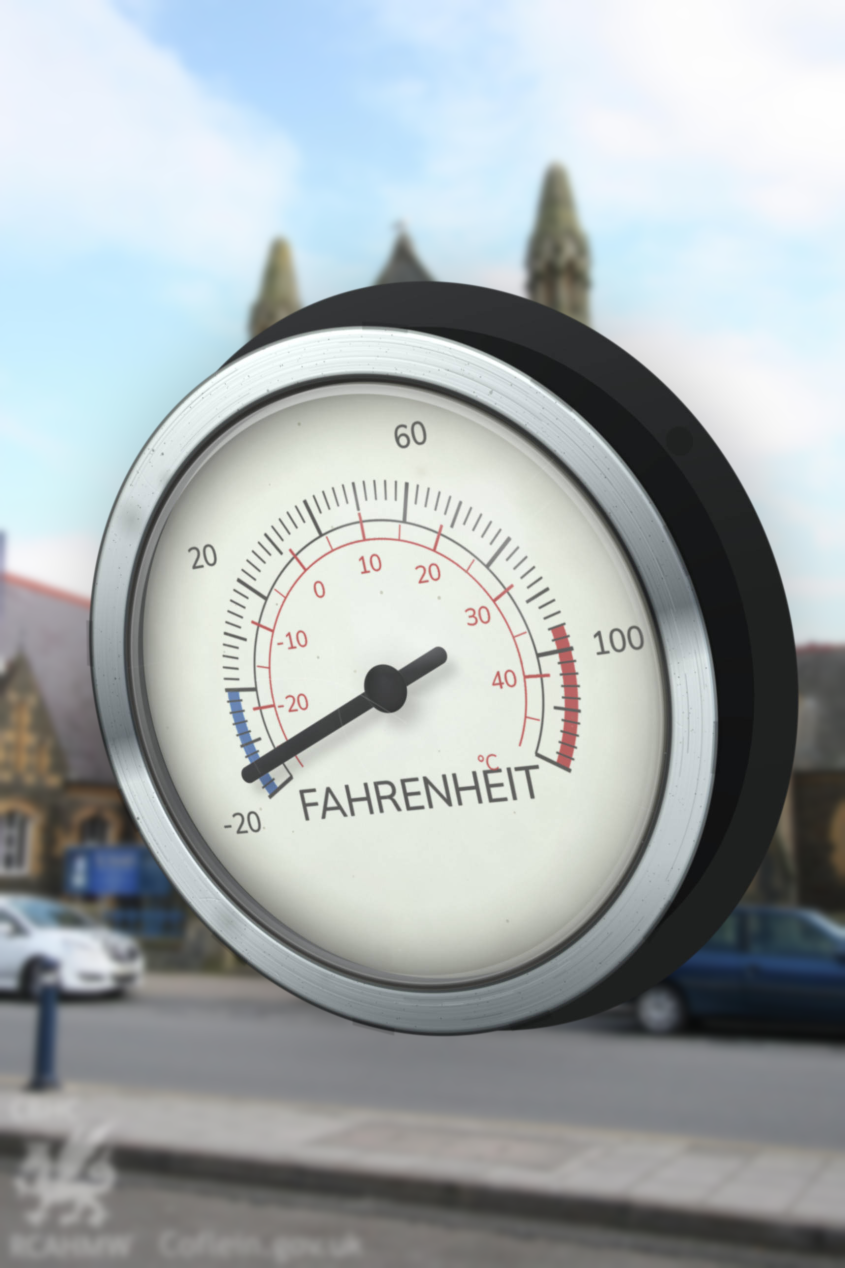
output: -15°F
